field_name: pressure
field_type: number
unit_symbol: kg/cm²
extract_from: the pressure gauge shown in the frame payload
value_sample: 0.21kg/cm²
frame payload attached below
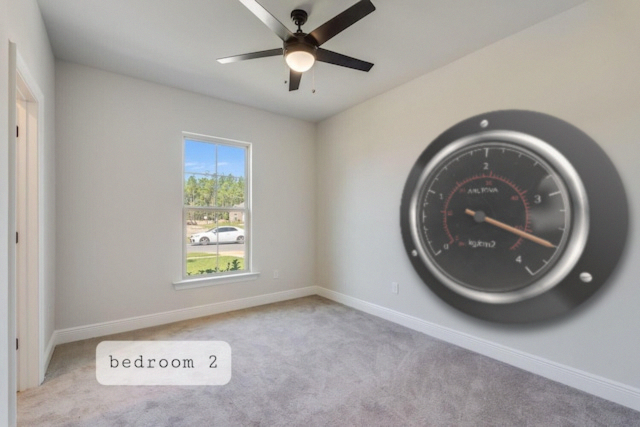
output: 3.6kg/cm²
